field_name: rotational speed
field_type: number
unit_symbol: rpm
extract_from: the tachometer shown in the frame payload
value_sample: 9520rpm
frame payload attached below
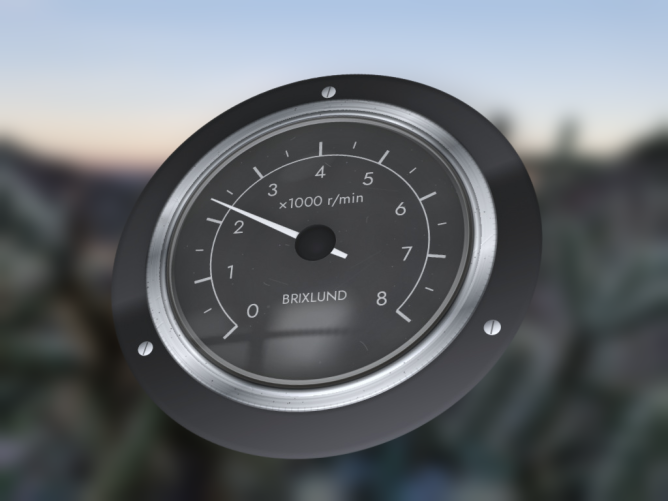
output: 2250rpm
